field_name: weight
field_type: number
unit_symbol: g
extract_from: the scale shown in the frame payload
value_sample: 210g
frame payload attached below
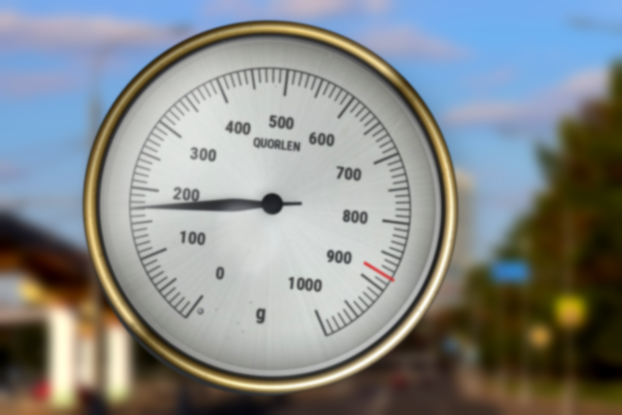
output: 170g
